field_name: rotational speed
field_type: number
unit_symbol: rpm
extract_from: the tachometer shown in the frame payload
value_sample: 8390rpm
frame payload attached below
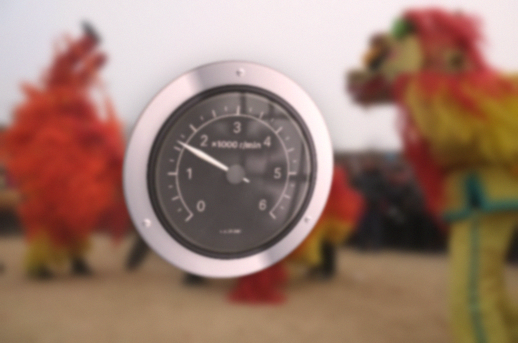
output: 1625rpm
